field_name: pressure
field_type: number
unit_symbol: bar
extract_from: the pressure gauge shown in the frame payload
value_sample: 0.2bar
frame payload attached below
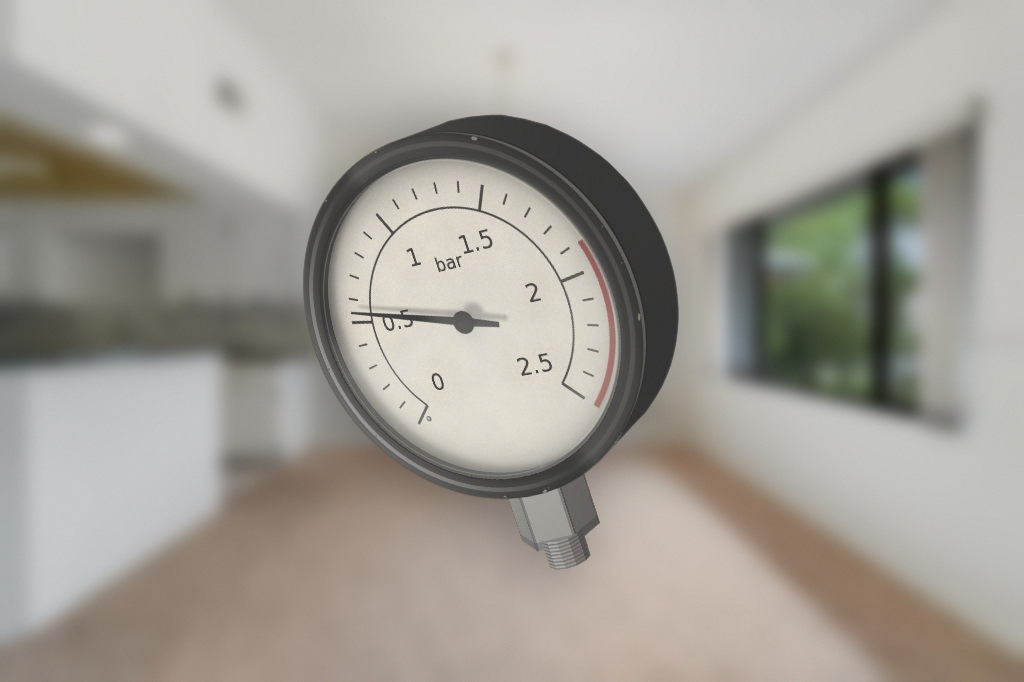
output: 0.55bar
